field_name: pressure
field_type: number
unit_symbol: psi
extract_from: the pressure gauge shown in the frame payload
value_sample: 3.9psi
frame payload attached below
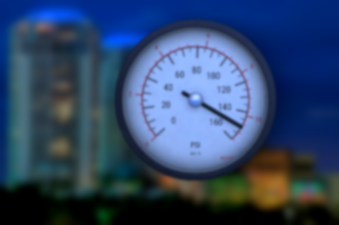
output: 150psi
